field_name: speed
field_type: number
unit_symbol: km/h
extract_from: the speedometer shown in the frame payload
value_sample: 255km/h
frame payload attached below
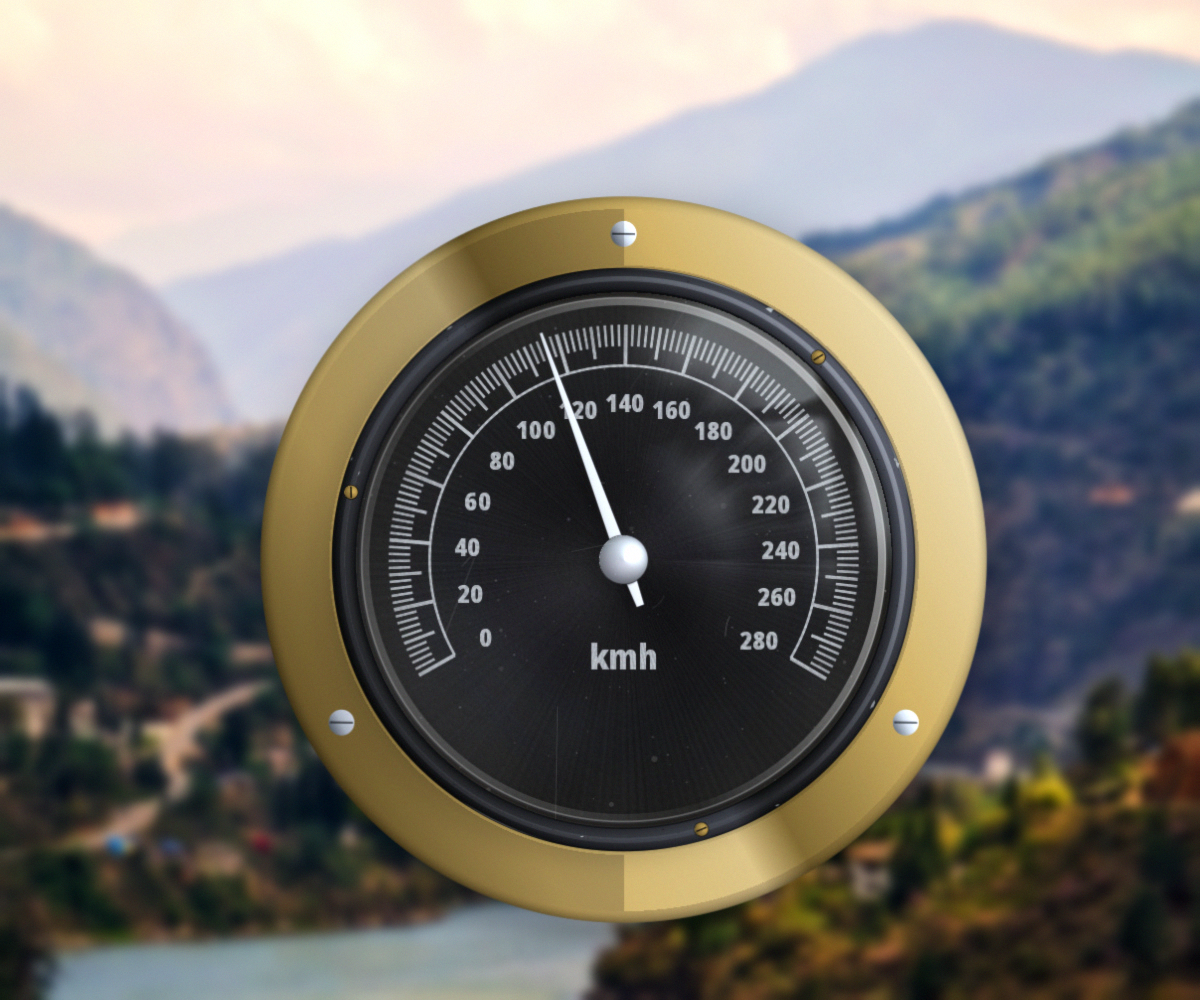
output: 116km/h
